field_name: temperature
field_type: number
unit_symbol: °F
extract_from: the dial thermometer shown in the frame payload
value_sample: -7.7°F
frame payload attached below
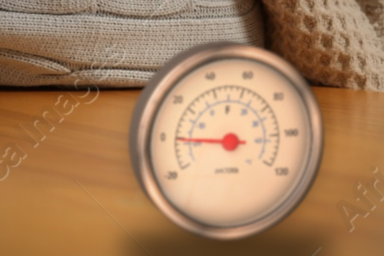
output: 0°F
